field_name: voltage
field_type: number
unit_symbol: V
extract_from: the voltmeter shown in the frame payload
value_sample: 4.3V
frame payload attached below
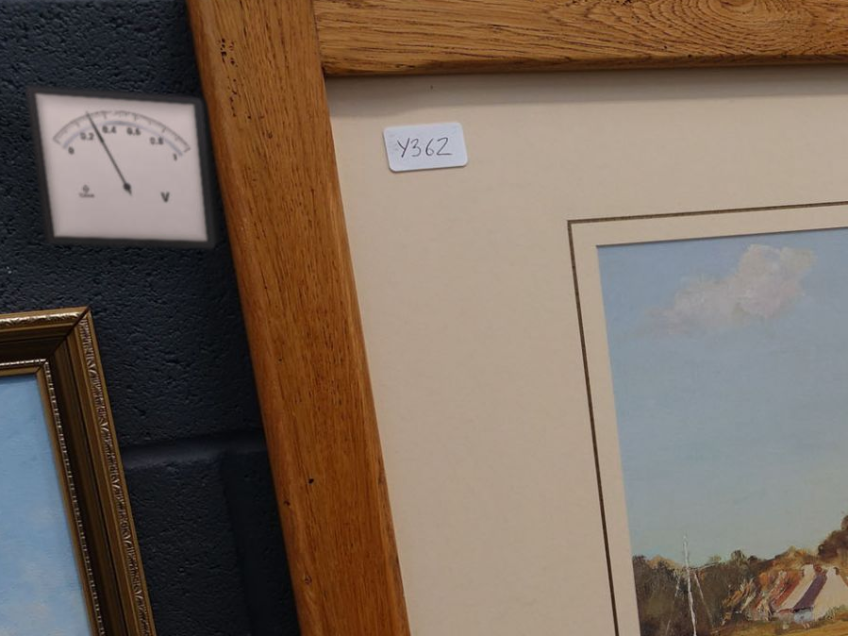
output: 0.3V
